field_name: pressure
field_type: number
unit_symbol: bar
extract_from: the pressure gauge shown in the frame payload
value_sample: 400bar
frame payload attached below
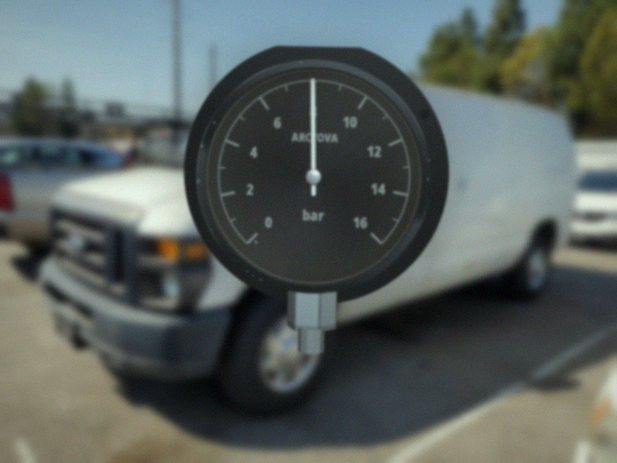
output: 8bar
